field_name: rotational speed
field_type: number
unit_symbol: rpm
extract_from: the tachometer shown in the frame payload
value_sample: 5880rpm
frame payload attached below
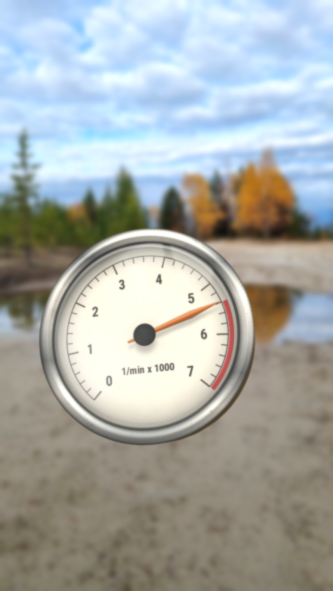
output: 5400rpm
